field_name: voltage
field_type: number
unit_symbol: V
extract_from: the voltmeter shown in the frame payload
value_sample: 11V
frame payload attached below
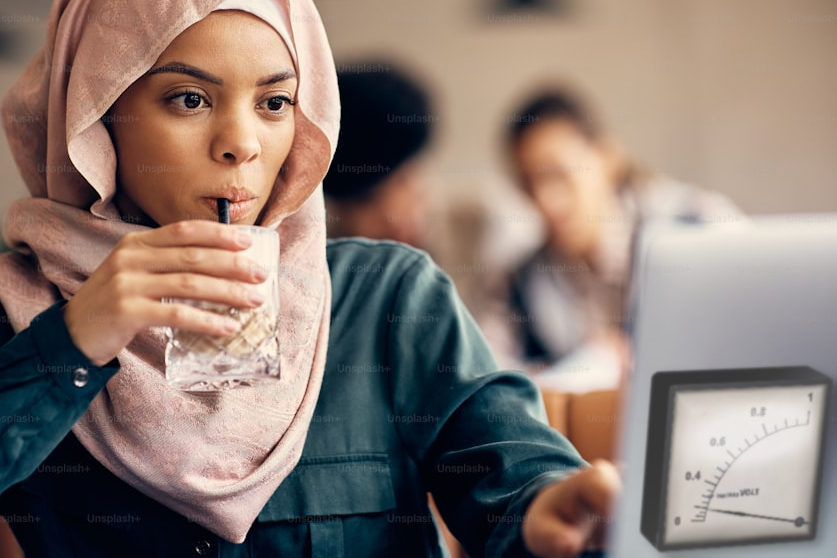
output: 0.2V
